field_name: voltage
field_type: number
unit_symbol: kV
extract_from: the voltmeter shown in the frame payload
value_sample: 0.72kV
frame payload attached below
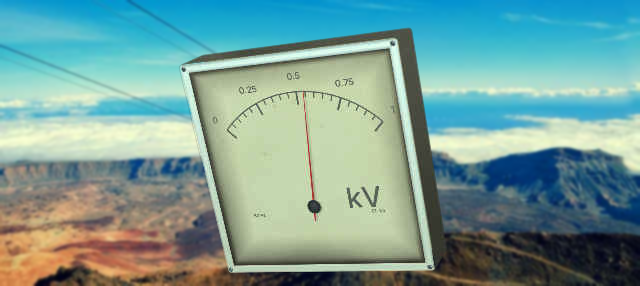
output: 0.55kV
